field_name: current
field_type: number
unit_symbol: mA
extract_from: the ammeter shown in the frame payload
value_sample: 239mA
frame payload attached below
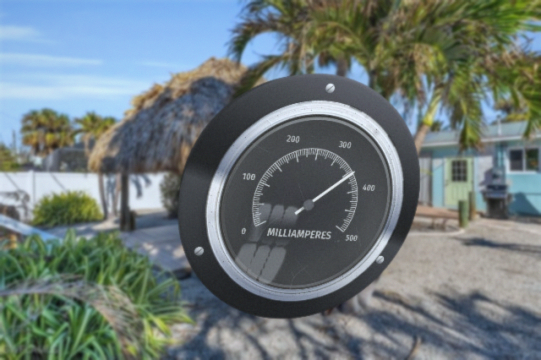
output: 350mA
